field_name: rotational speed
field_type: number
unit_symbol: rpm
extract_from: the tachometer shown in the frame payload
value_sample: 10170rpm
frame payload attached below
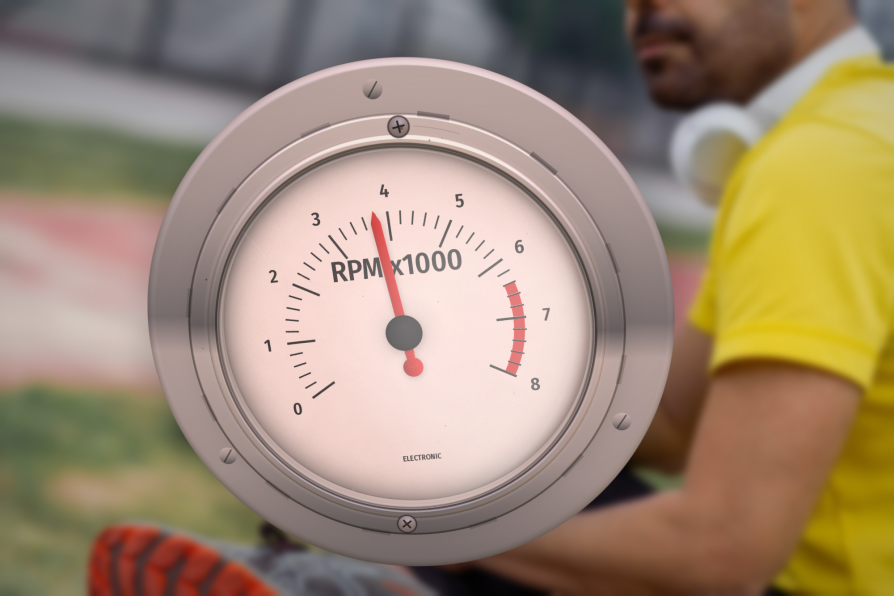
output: 3800rpm
